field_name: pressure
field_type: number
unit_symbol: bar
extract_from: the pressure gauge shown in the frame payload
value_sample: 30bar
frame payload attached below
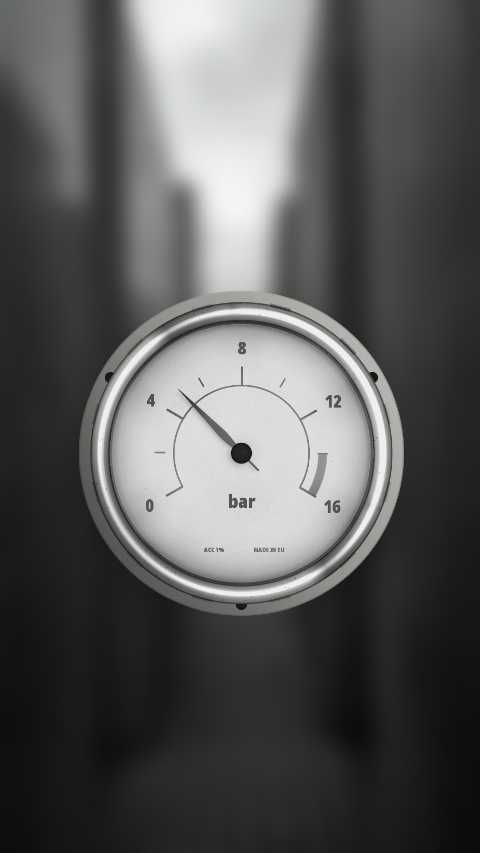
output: 5bar
